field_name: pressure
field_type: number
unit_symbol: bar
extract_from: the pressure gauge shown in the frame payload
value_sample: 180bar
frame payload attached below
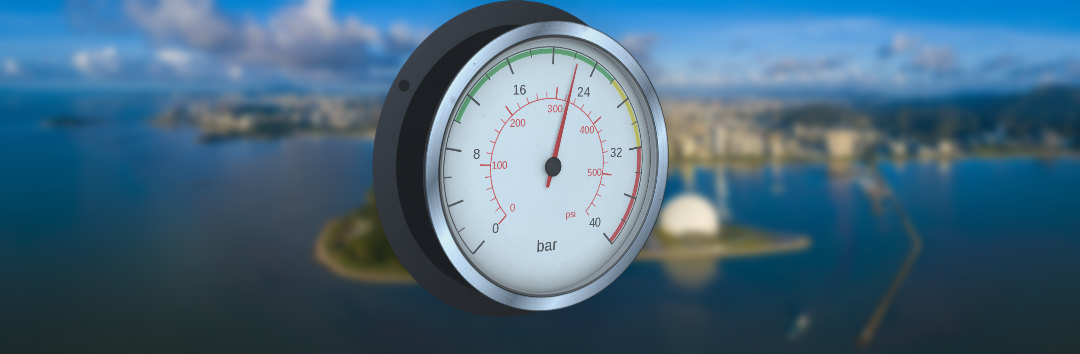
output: 22bar
